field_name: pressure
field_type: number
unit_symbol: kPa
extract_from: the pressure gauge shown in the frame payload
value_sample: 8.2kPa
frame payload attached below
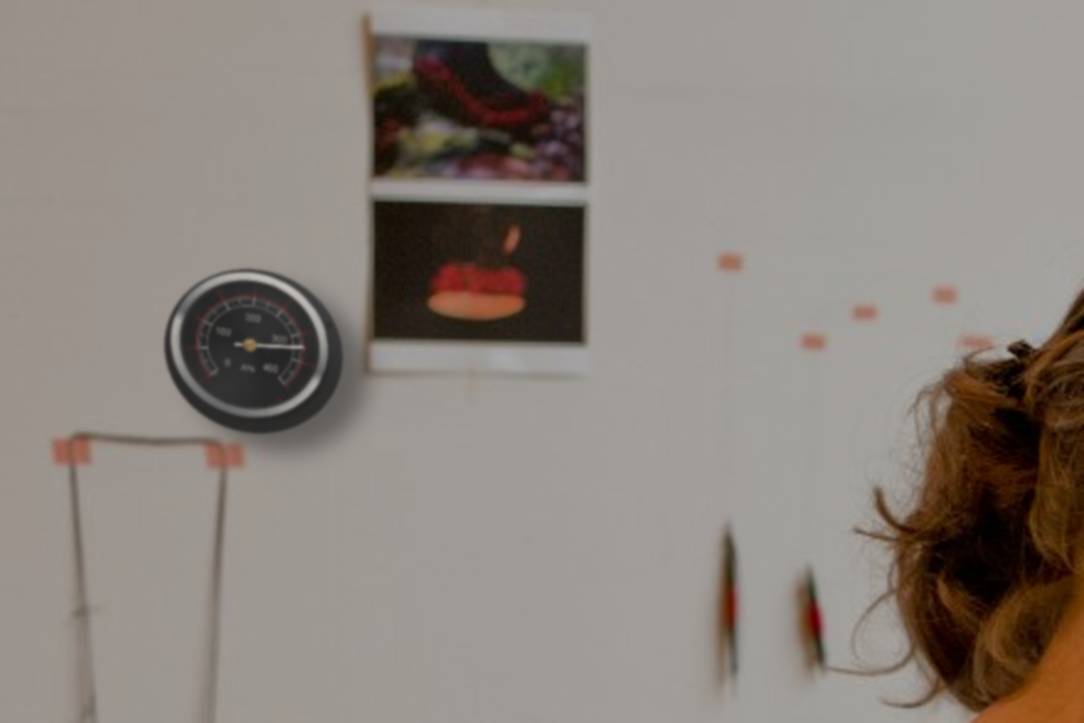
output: 325kPa
